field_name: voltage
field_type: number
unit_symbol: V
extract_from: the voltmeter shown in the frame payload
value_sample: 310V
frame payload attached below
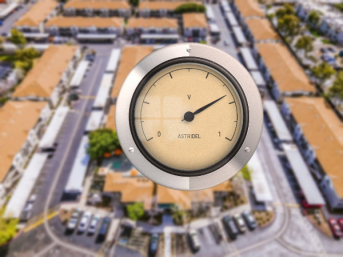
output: 0.75V
